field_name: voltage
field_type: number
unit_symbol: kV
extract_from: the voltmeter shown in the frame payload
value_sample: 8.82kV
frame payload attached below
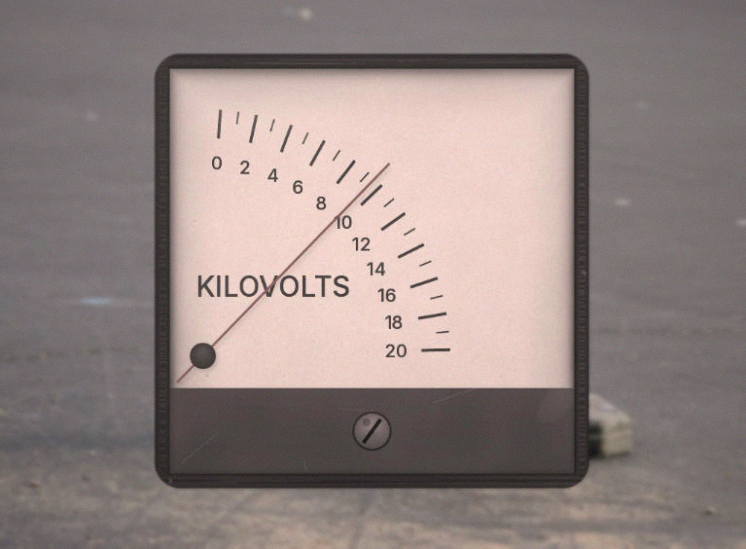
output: 9.5kV
